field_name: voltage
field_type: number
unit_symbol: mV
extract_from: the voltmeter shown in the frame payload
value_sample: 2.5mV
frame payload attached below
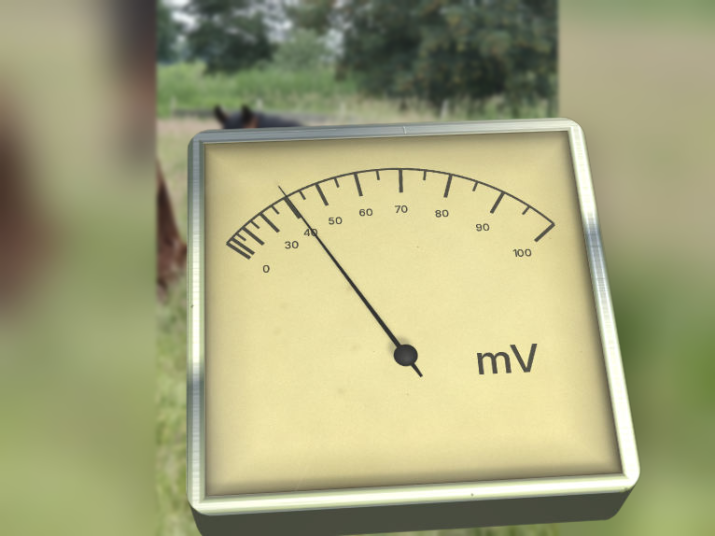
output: 40mV
